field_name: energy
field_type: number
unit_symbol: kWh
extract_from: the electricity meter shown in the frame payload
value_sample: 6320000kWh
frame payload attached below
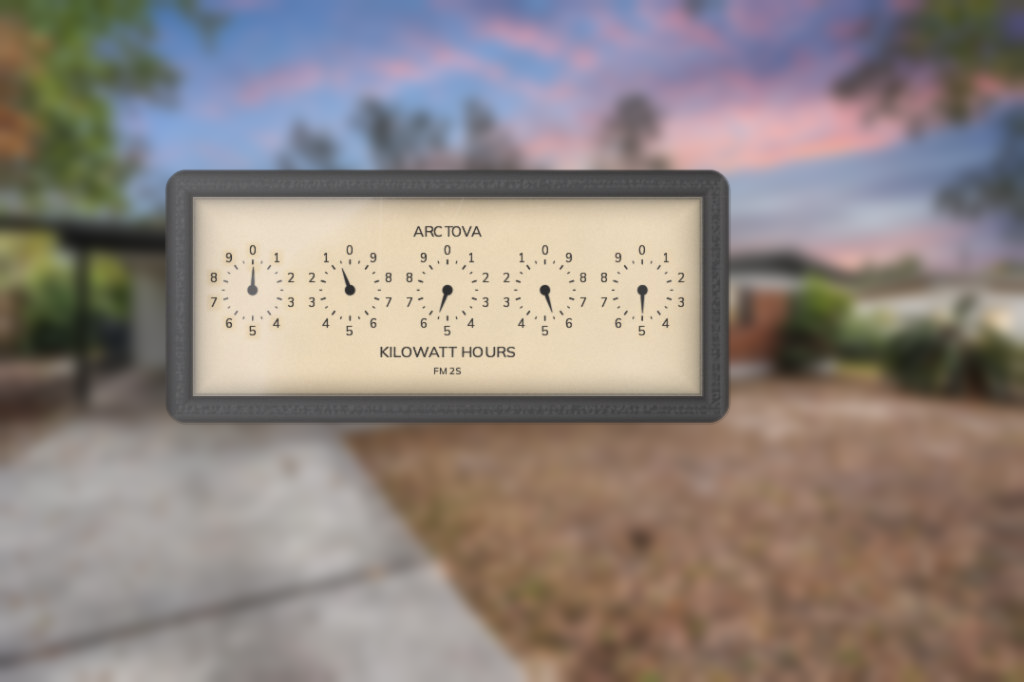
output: 555kWh
